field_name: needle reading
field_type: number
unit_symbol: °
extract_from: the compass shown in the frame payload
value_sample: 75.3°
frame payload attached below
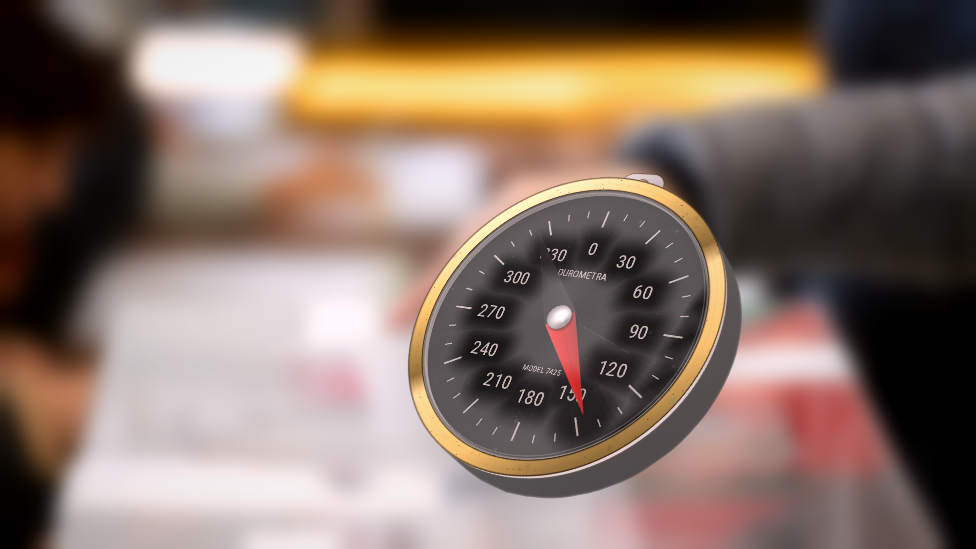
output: 145°
